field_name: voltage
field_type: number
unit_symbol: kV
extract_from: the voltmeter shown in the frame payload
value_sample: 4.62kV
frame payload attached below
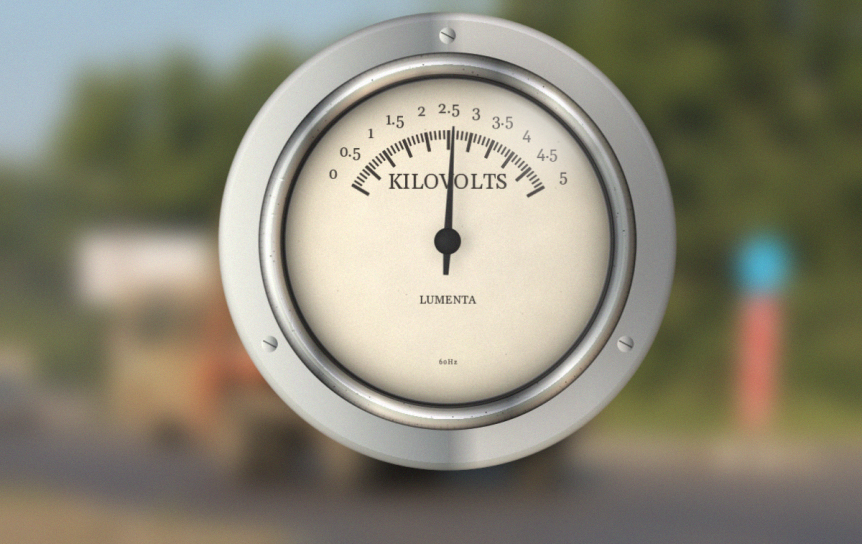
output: 2.6kV
